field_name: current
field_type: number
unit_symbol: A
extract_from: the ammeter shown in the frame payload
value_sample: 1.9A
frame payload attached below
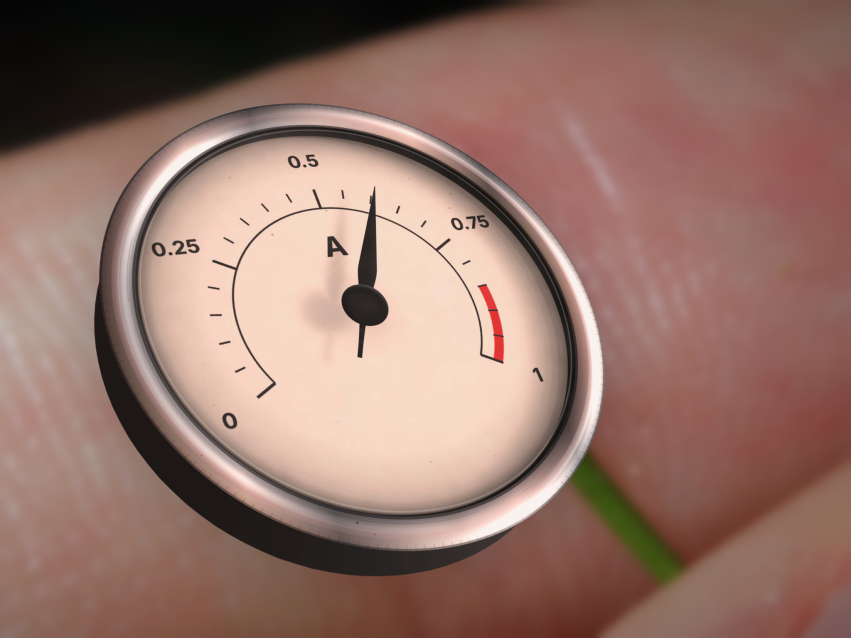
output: 0.6A
